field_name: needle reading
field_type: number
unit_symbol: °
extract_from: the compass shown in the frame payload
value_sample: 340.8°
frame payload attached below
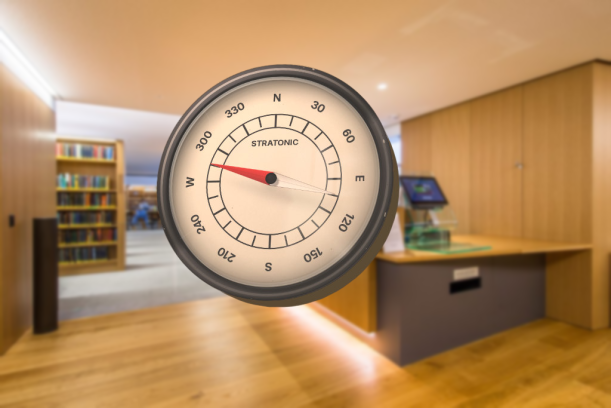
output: 285°
